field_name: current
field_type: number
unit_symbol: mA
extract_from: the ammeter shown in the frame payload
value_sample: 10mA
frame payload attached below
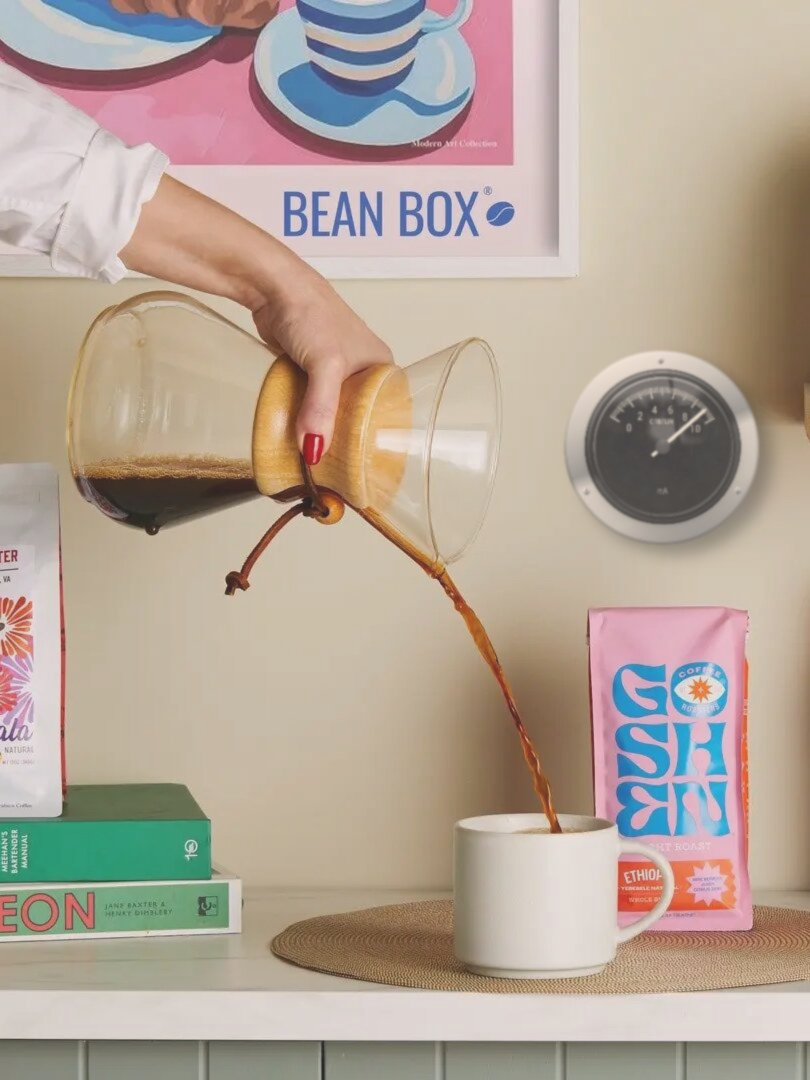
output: 9mA
